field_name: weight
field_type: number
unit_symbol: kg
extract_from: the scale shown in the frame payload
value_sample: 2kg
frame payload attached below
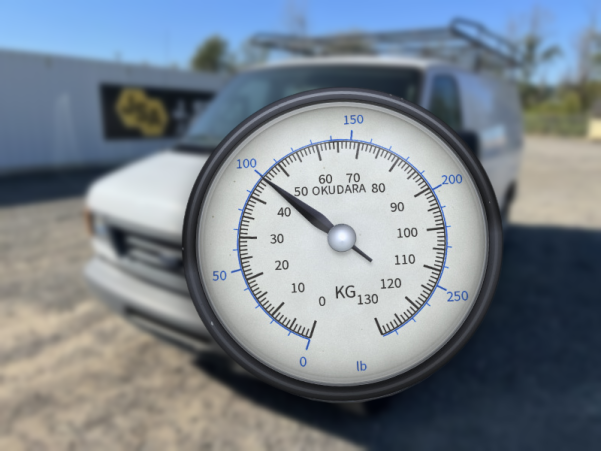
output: 45kg
